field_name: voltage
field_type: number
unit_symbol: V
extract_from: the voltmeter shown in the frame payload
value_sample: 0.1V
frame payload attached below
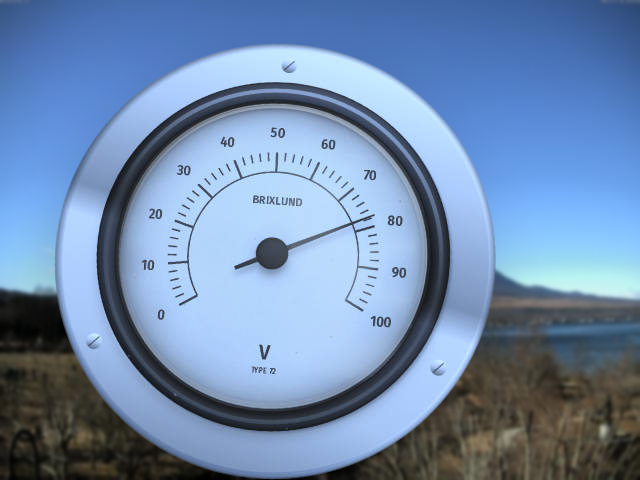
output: 78V
